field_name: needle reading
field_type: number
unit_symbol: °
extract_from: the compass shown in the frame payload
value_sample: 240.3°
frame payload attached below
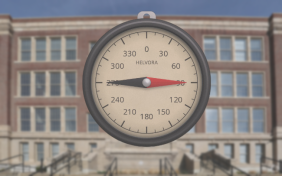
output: 90°
